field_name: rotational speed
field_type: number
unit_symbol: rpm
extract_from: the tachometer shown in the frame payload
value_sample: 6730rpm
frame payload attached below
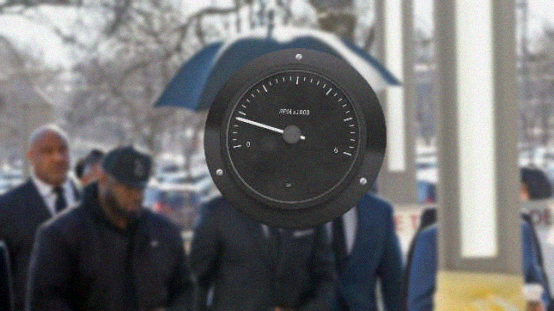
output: 800rpm
